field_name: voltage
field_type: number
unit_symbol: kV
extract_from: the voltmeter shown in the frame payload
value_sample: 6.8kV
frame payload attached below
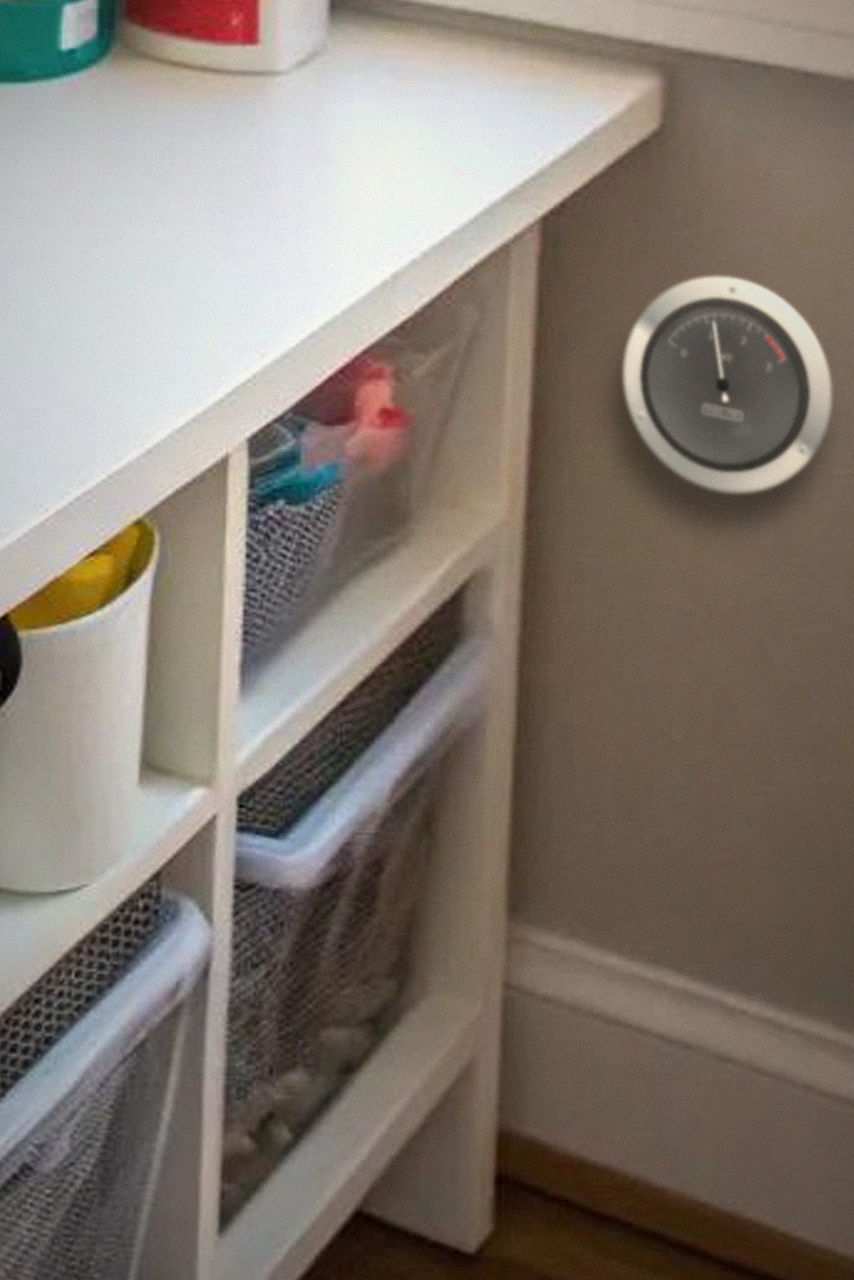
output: 1.2kV
